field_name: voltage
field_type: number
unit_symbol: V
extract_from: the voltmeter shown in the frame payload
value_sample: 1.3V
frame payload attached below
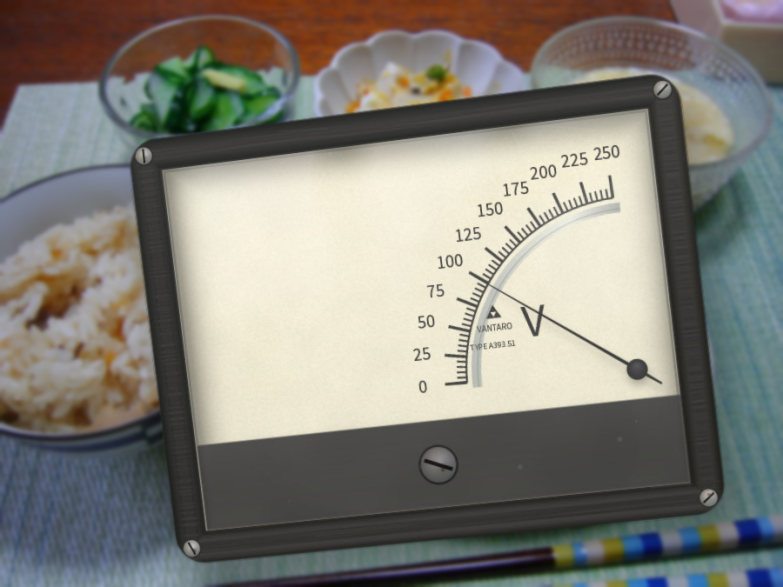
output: 100V
